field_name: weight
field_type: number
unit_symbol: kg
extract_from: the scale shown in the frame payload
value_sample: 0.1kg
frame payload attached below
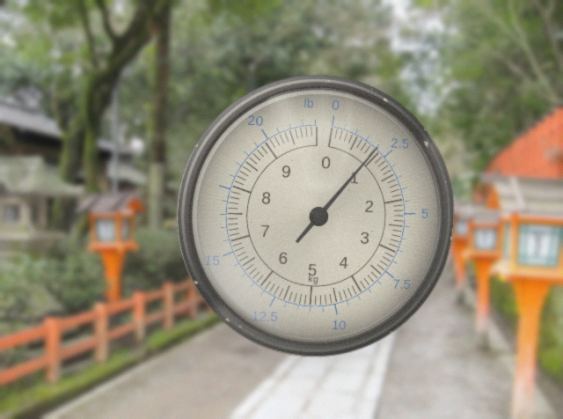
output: 0.9kg
